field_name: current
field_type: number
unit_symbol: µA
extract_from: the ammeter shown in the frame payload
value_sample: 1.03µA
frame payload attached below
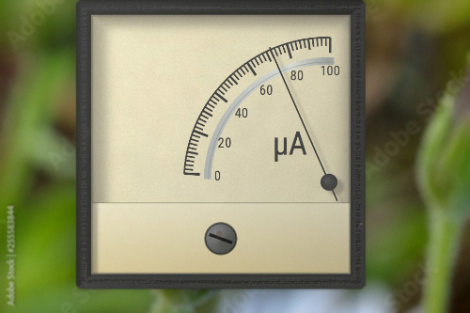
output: 72µA
